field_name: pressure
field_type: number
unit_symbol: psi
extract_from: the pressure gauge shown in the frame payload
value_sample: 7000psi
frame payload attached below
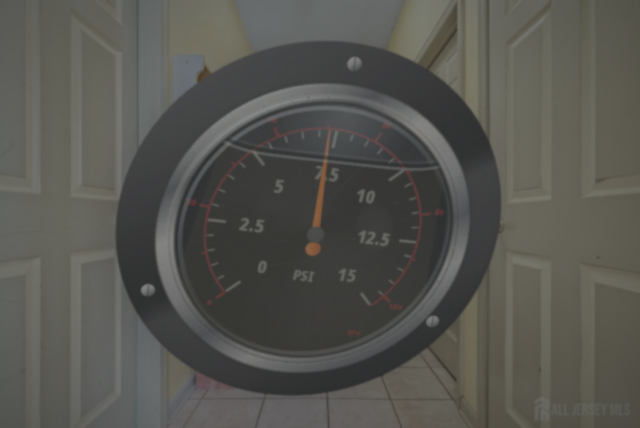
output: 7.25psi
